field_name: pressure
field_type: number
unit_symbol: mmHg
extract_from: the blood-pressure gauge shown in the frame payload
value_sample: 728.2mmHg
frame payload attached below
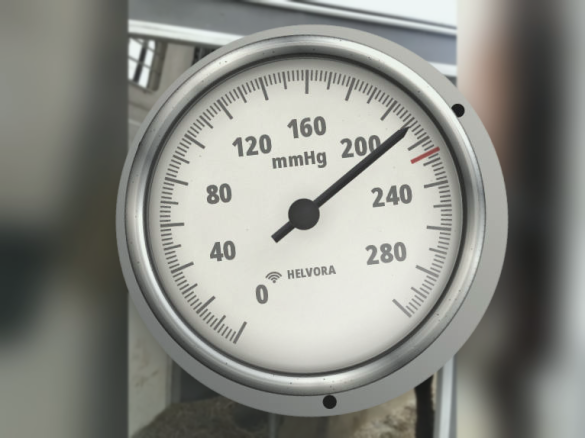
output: 212mmHg
